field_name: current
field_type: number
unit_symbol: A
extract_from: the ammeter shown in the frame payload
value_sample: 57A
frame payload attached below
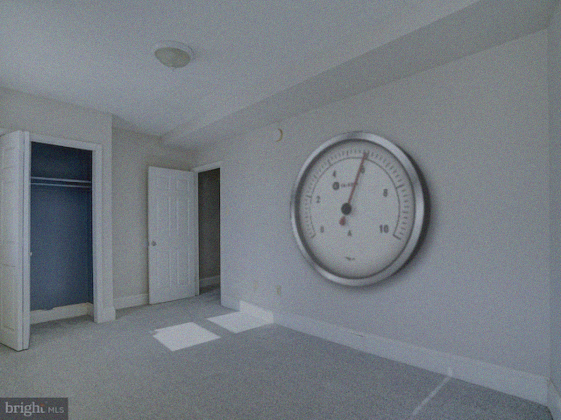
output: 6A
